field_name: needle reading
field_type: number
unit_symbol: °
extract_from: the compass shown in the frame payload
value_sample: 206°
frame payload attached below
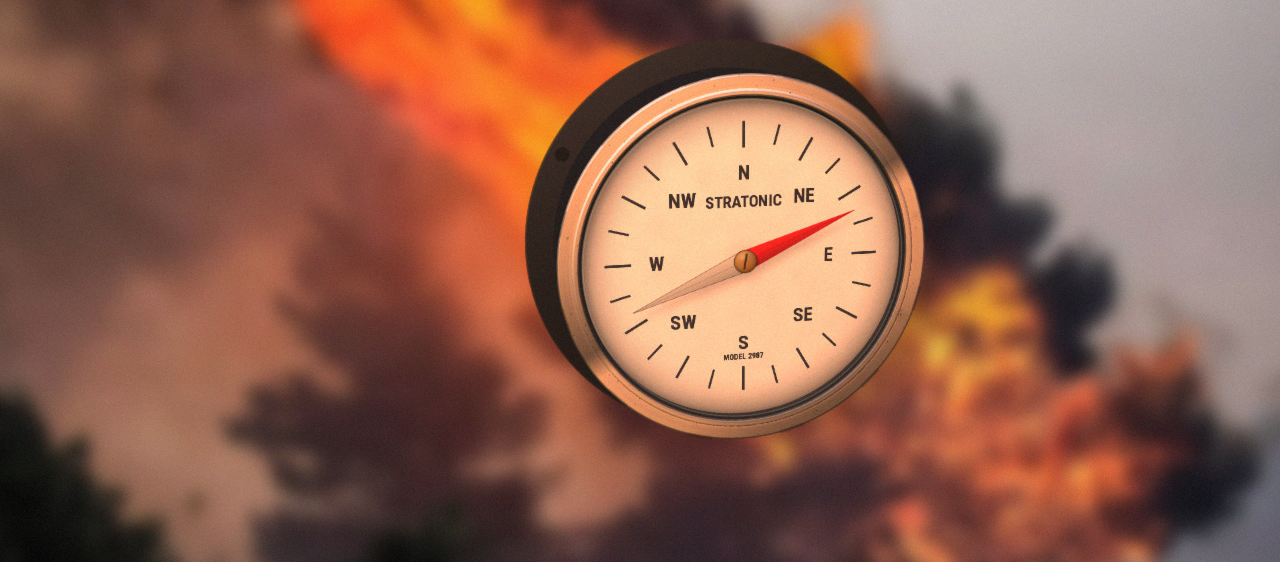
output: 67.5°
